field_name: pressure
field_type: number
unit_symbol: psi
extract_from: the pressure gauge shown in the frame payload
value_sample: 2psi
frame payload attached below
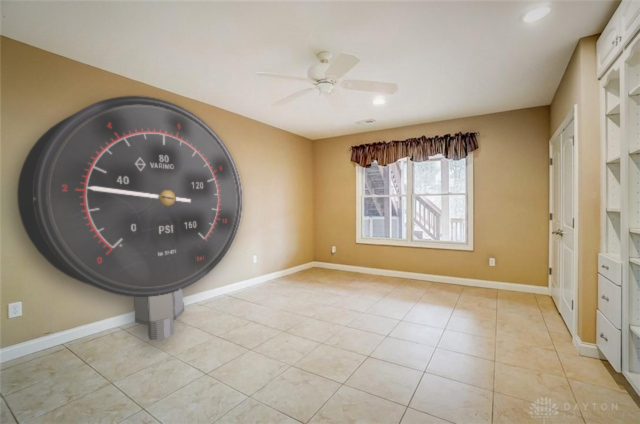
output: 30psi
